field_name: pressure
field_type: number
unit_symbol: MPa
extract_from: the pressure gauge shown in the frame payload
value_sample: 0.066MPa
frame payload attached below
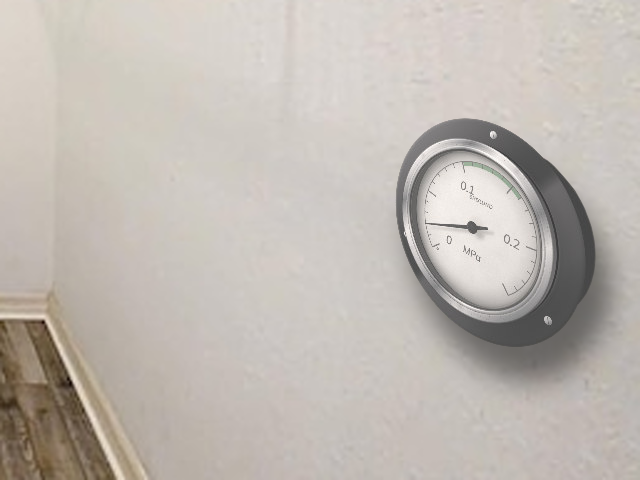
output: 0.02MPa
